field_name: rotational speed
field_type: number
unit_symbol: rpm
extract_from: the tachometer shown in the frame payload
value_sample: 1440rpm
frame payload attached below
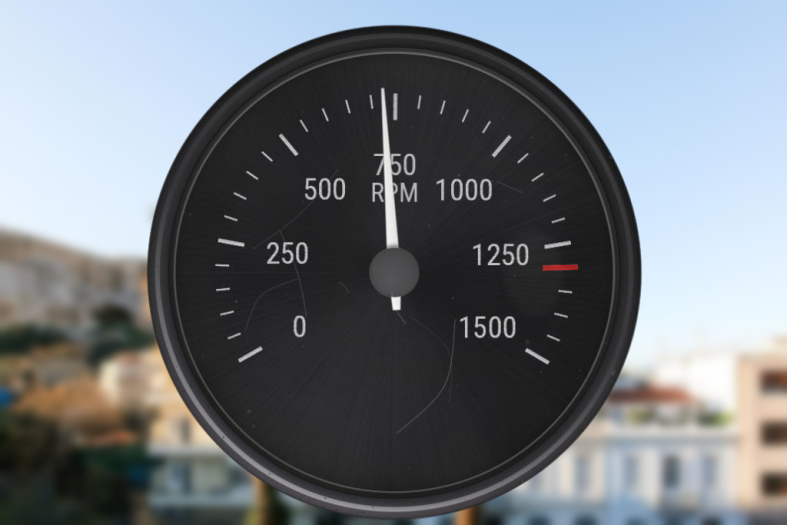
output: 725rpm
